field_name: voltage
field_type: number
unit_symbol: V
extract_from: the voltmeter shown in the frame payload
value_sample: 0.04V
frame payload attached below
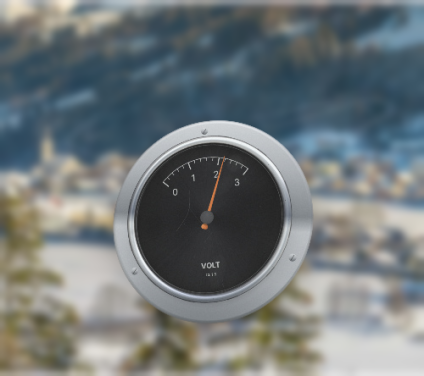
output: 2.2V
